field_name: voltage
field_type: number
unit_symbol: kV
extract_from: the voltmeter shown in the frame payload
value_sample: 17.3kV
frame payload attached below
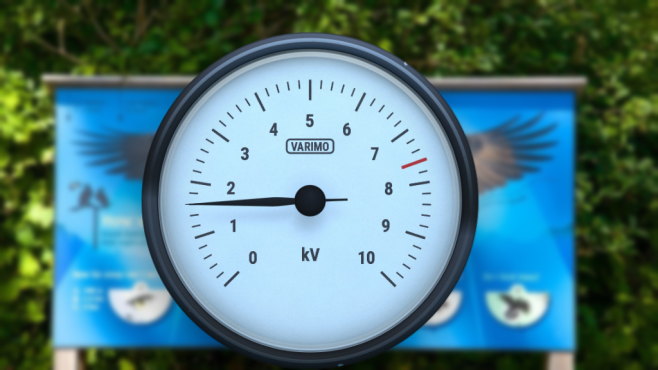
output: 1.6kV
